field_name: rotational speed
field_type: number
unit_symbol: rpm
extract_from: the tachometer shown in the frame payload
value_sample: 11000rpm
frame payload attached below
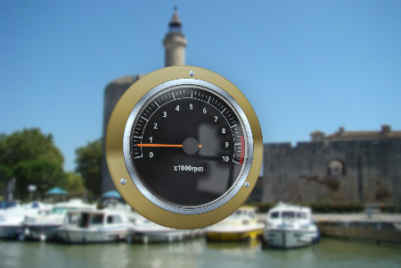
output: 600rpm
